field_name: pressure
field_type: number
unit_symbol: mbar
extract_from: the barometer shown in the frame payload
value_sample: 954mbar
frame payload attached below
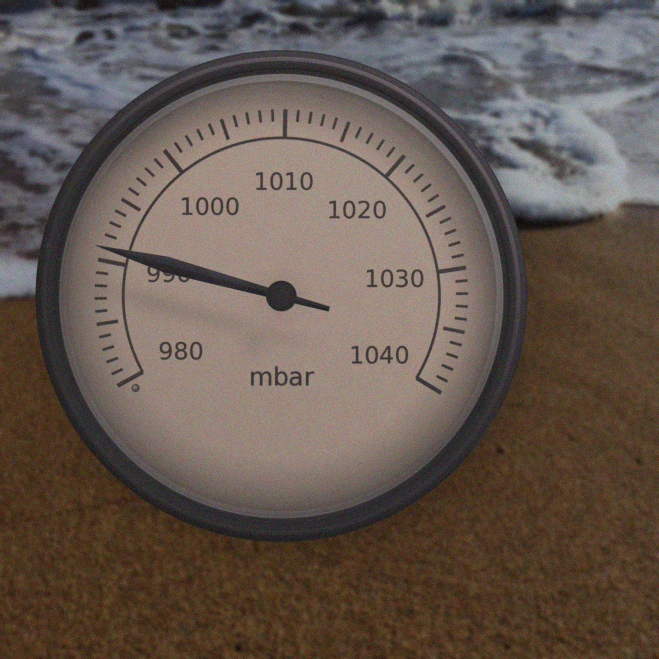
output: 991mbar
